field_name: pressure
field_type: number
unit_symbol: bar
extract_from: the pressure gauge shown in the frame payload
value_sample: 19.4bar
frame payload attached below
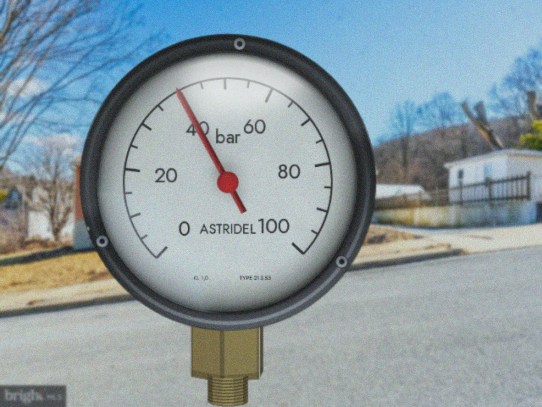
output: 40bar
